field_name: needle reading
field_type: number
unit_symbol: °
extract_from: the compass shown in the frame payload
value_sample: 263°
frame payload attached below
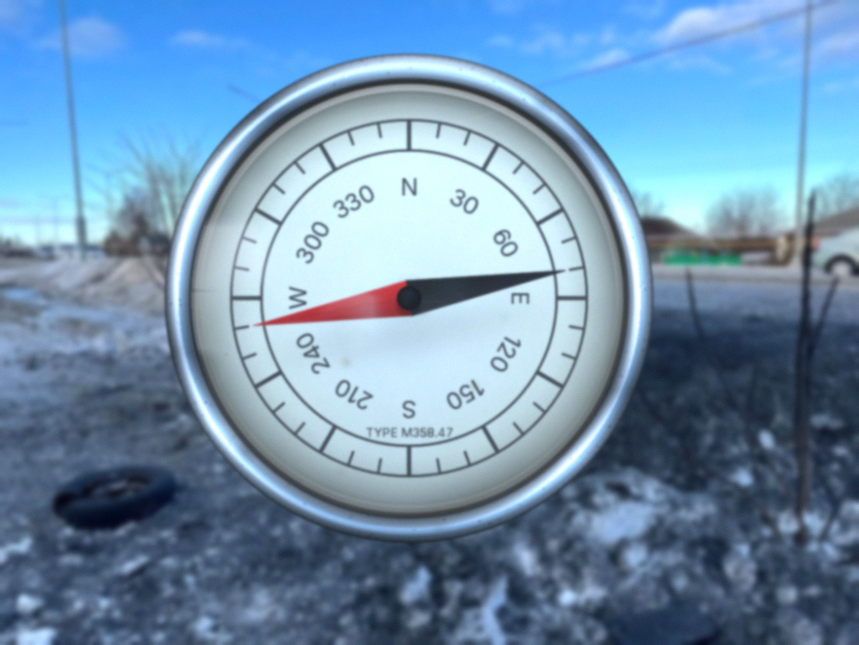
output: 260°
